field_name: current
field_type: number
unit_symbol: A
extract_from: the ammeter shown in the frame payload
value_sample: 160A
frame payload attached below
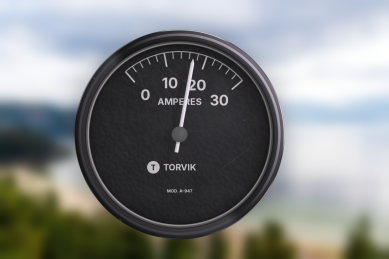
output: 17A
